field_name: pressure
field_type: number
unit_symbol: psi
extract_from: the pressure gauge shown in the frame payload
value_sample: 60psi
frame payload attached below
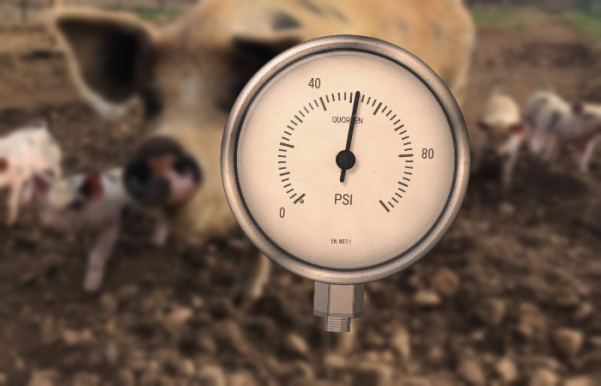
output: 52psi
